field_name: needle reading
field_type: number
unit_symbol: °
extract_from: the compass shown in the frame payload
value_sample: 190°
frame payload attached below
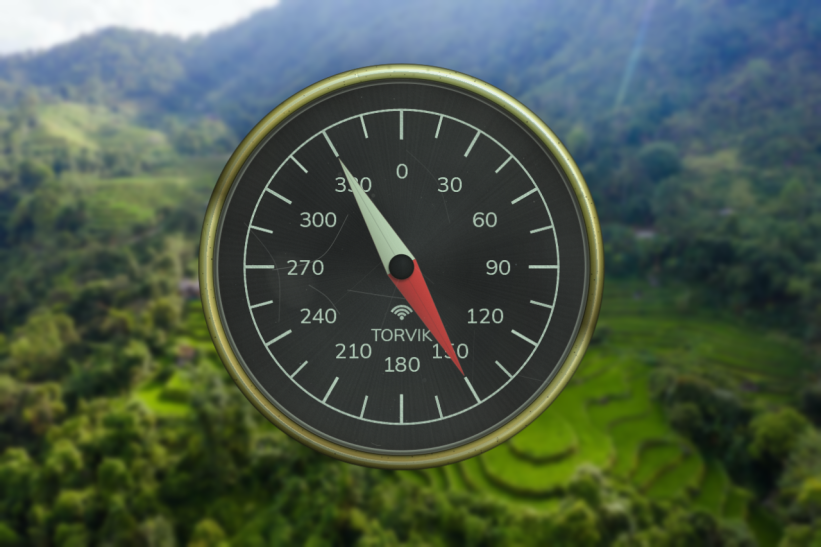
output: 150°
